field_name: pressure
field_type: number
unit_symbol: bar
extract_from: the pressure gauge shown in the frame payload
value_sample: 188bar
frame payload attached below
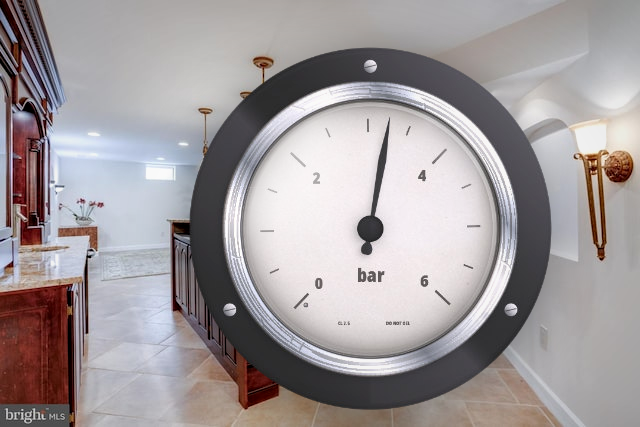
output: 3.25bar
